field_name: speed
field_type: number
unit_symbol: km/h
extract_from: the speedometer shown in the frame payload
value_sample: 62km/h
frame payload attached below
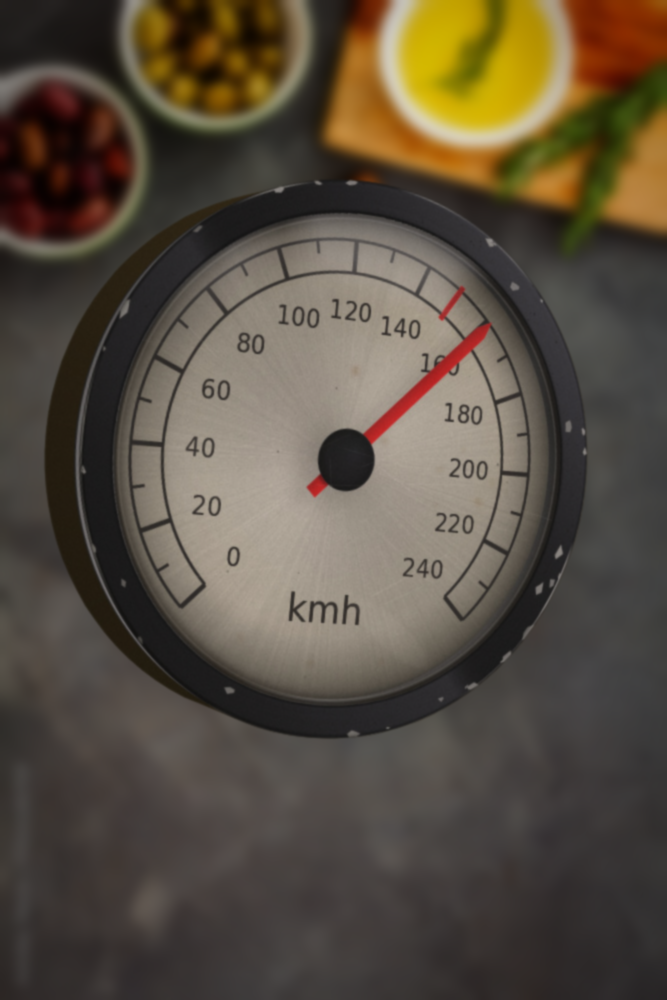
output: 160km/h
